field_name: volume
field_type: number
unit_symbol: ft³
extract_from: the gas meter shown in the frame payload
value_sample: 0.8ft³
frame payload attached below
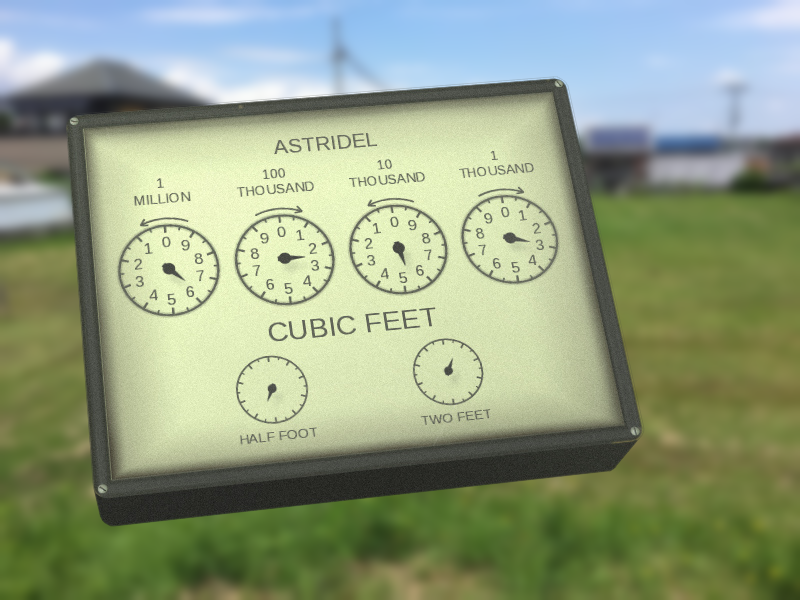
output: 625300ft³
